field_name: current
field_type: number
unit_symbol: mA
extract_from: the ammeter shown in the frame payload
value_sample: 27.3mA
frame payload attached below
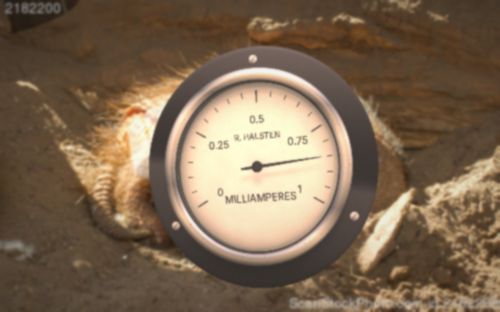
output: 0.85mA
